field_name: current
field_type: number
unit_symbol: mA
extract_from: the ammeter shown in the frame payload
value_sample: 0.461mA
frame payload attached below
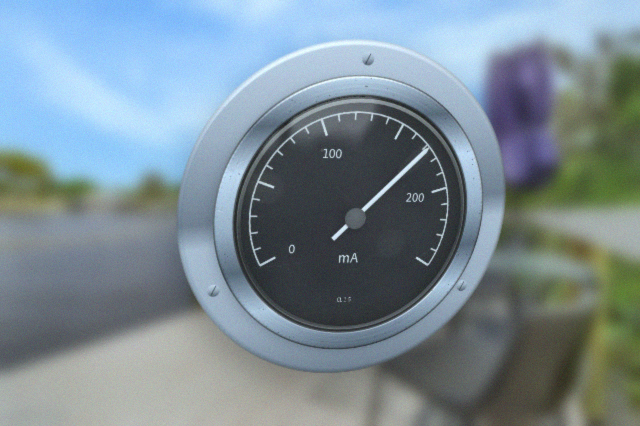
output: 170mA
